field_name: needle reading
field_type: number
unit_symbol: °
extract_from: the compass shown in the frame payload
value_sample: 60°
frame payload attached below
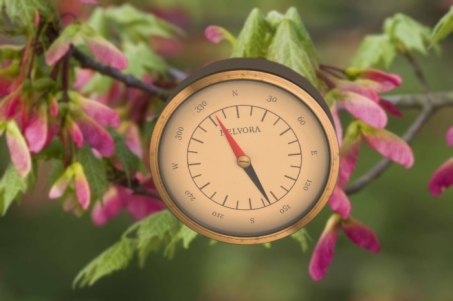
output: 337.5°
